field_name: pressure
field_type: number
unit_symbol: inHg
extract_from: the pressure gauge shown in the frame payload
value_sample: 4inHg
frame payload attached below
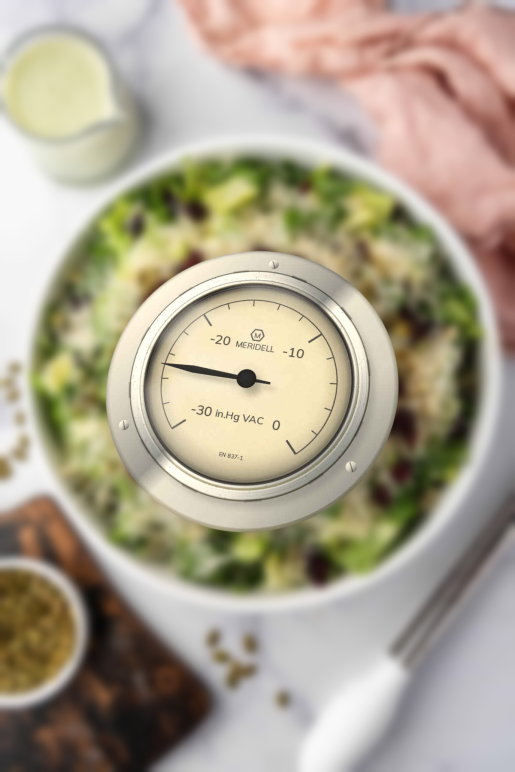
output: -25inHg
